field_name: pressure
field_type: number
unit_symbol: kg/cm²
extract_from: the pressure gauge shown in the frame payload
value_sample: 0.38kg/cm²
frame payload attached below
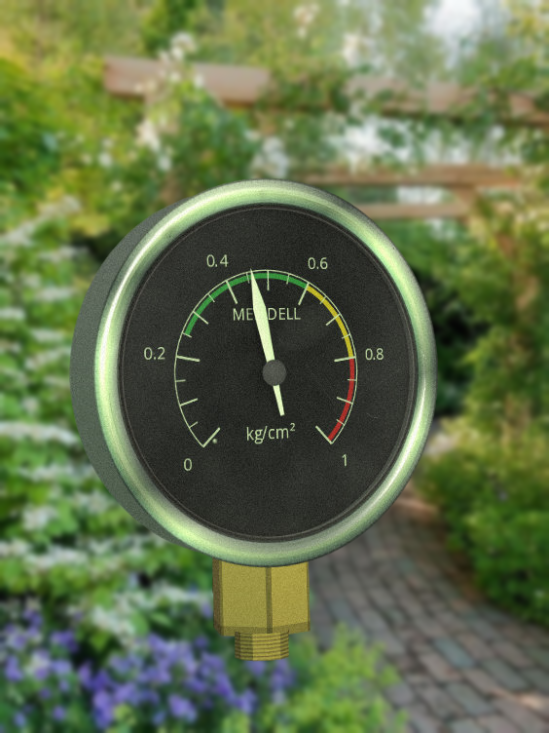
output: 0.45kg/cm²
